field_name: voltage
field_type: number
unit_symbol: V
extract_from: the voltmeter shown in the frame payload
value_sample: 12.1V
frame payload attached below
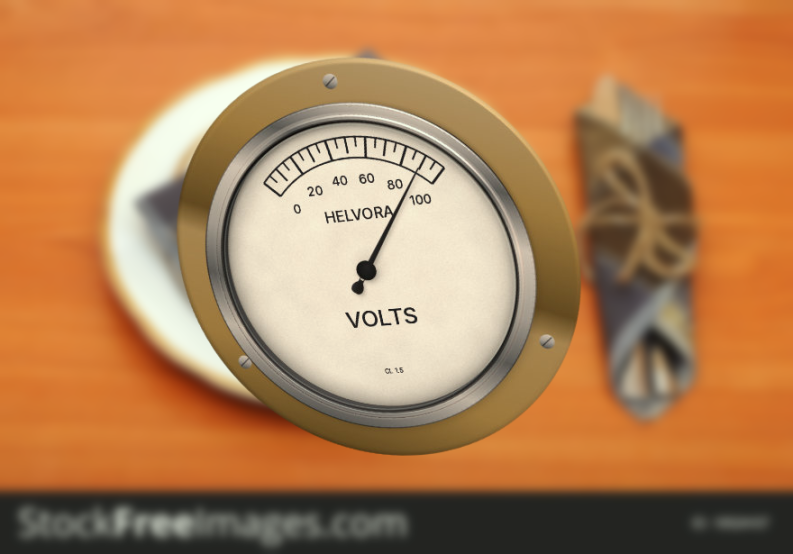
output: 90V
